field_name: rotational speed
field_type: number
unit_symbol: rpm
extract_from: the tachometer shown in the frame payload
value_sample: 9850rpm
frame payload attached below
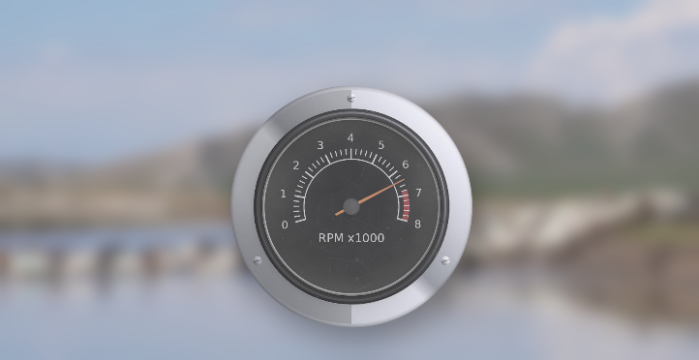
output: 6400rpm
